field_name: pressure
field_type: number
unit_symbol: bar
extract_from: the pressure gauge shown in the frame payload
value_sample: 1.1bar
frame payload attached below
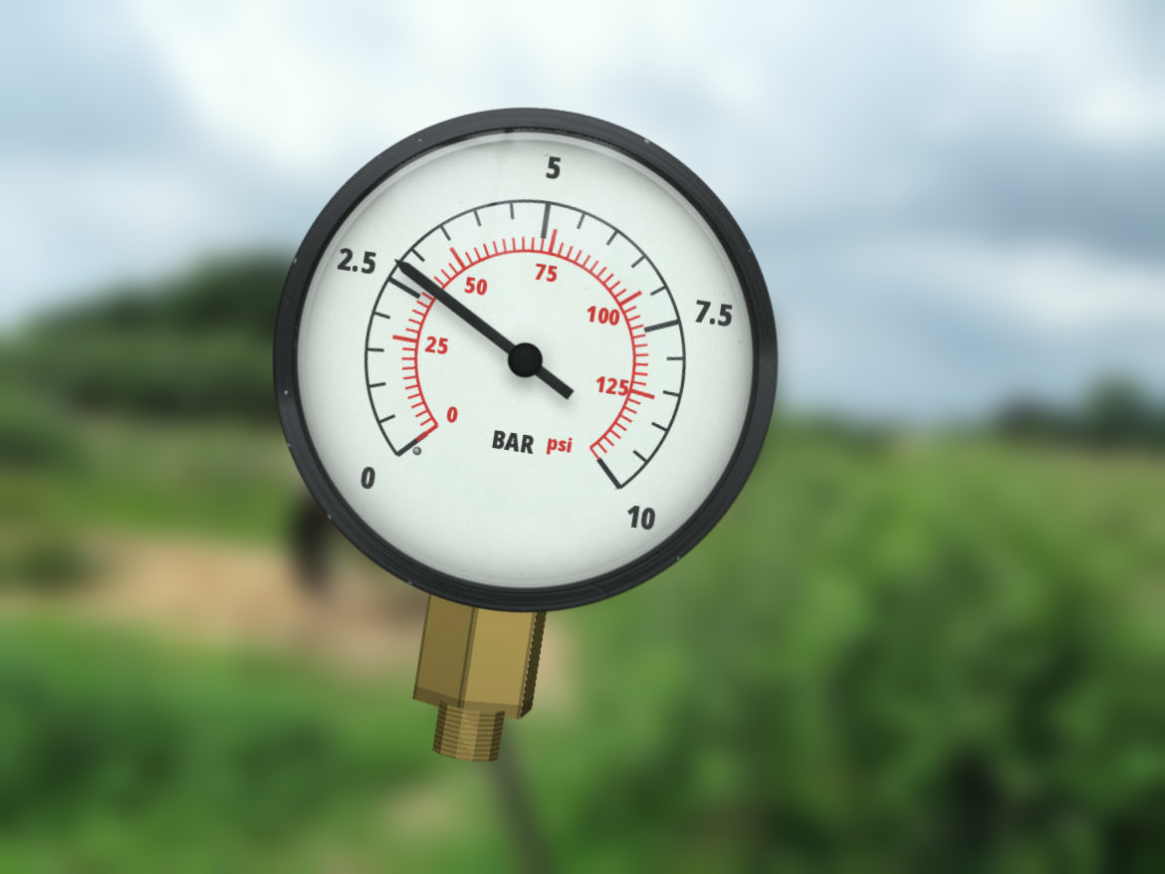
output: 2.75bar
